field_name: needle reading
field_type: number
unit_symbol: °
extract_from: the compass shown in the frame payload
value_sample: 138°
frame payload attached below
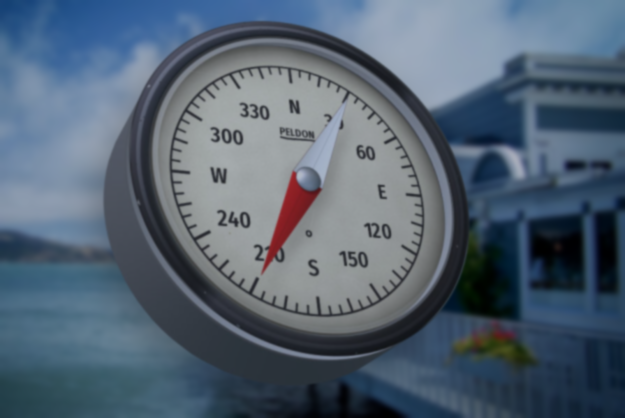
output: 210°
